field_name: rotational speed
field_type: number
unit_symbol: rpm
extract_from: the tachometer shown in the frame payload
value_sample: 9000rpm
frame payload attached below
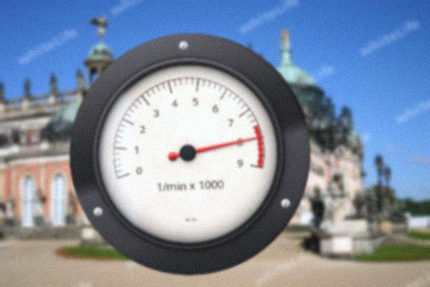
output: 8000rpm
